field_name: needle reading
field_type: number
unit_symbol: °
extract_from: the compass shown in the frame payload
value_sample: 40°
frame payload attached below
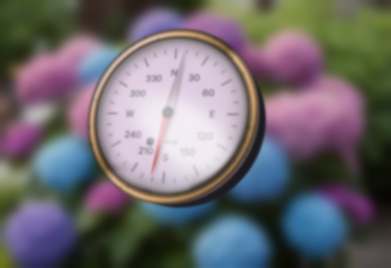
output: 190°
